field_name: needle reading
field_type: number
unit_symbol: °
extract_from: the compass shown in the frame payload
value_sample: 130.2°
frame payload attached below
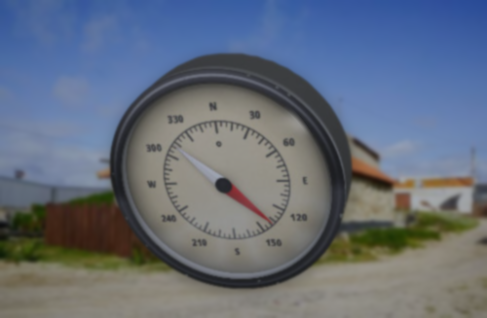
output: 135°
